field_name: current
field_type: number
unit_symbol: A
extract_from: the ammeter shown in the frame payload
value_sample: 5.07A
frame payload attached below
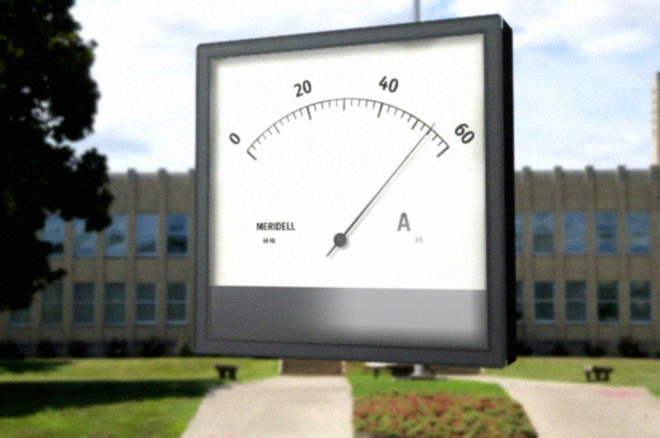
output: 54A
